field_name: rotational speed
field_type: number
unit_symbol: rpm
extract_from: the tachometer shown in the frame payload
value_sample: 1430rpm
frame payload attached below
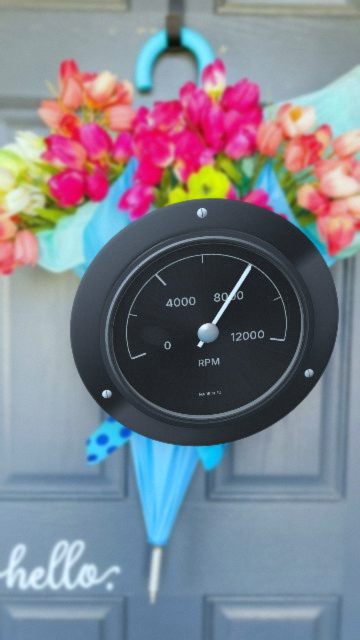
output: 8000rpm
